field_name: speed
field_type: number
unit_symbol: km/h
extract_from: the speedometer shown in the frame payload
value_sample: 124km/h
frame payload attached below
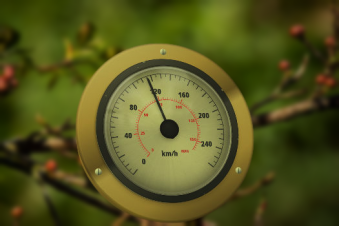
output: 115km/h
